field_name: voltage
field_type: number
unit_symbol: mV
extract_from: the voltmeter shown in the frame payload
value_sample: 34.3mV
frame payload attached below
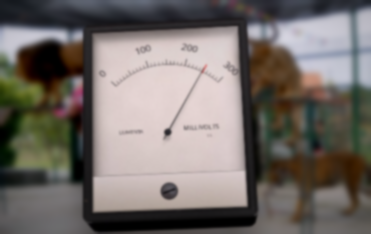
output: 250mV
